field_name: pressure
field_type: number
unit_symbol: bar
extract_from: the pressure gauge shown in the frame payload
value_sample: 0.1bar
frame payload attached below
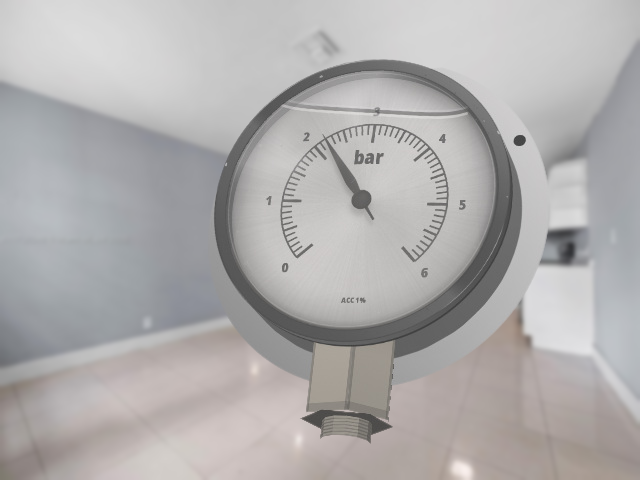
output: 2.2bar
